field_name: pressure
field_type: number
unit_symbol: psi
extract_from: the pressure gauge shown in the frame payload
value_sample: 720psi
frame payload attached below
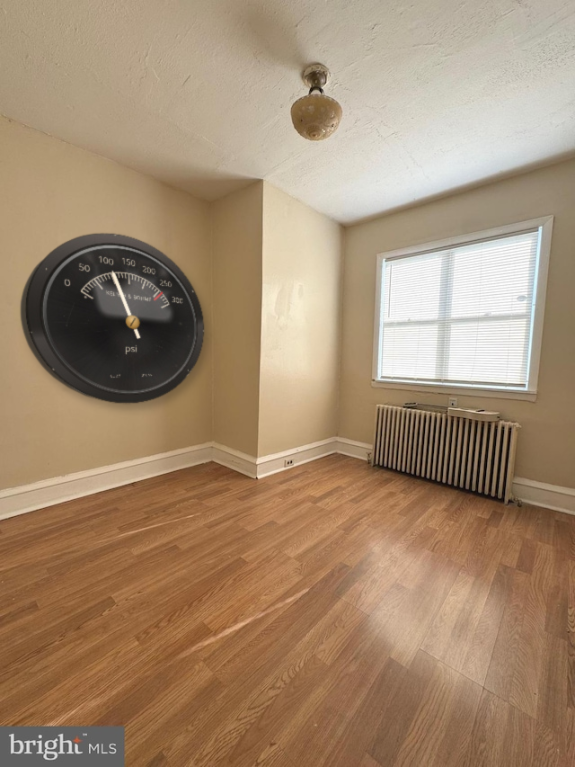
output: 100psi
